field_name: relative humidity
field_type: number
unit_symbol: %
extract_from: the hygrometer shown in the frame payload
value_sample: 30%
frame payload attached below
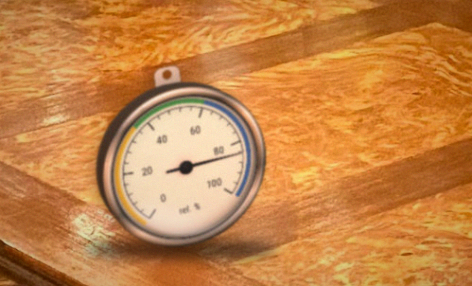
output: 84%
